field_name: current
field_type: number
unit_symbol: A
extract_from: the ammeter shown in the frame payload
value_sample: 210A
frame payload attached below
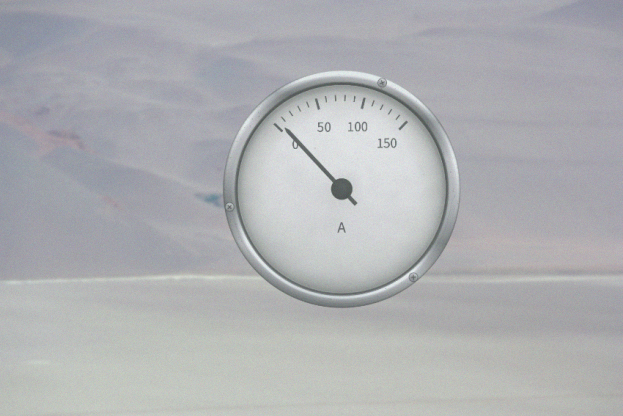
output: 5A
